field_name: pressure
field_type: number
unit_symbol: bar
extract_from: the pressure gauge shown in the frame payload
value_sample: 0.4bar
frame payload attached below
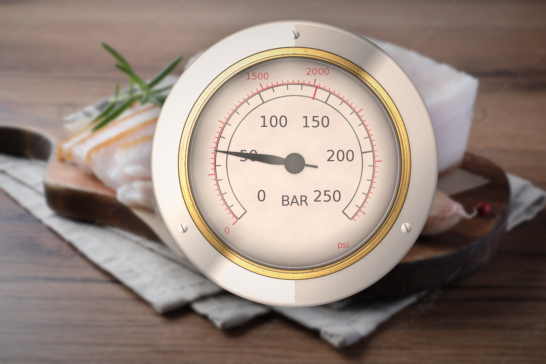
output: 50bar
